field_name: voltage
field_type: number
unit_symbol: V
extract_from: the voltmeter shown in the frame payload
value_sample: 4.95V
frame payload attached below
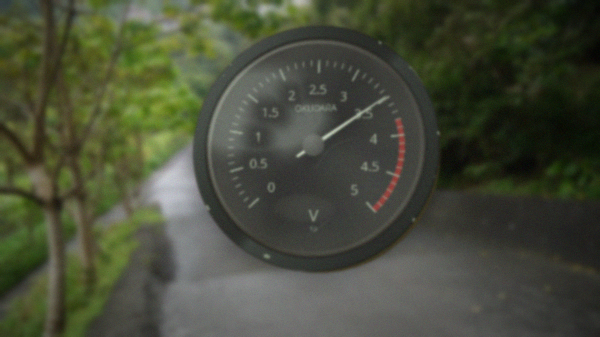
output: 3.5V
